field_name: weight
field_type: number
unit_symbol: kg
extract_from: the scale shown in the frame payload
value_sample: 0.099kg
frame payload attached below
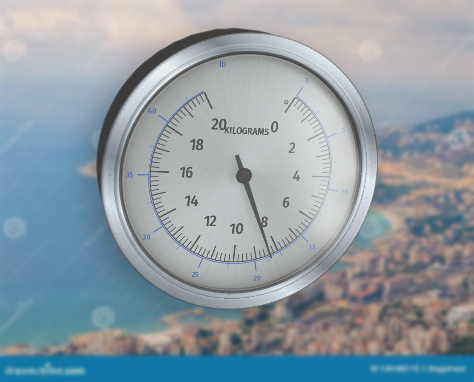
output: 8.4kg
